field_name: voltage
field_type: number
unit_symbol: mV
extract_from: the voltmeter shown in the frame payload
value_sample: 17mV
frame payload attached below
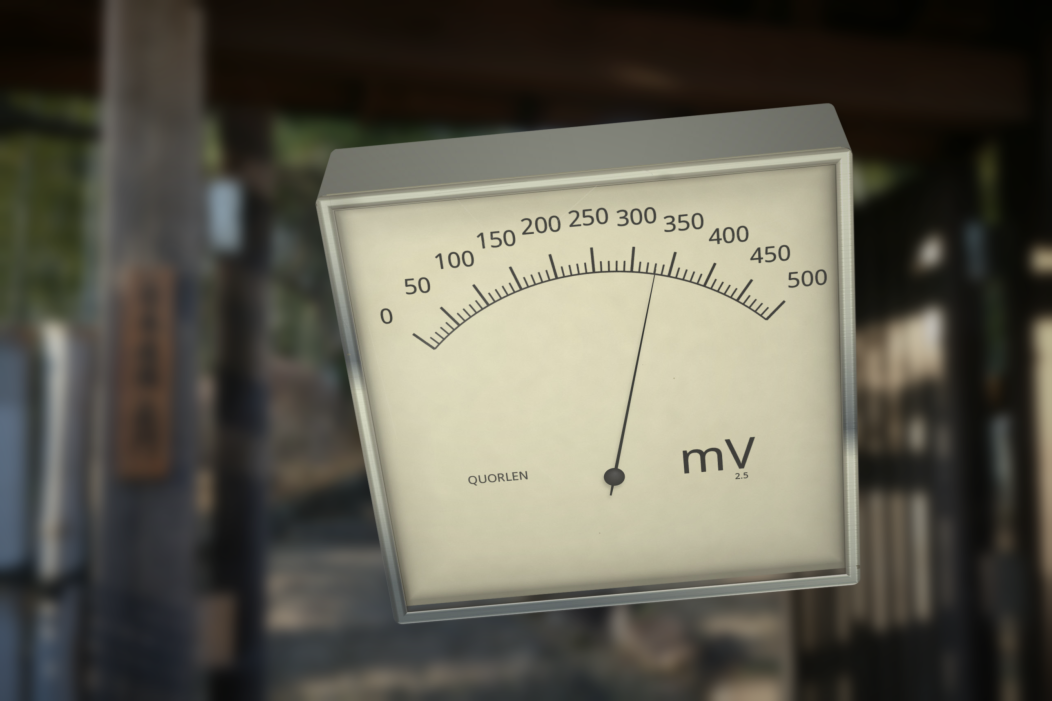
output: 330mV
